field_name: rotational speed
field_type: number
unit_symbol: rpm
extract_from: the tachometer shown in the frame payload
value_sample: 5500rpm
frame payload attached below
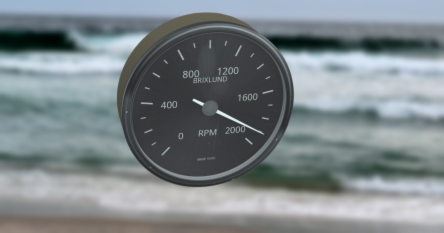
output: 1900rpm
